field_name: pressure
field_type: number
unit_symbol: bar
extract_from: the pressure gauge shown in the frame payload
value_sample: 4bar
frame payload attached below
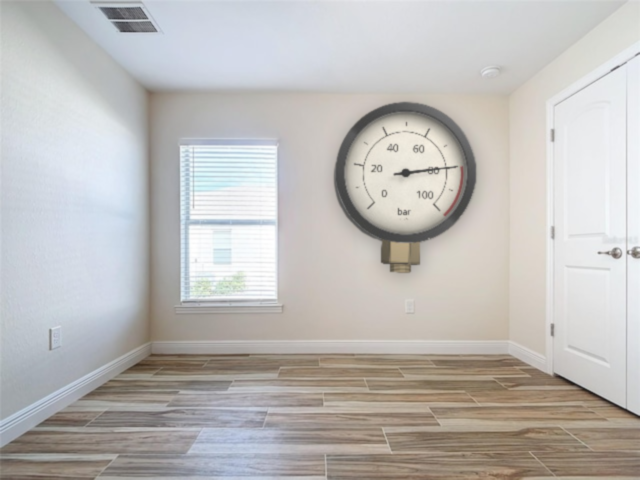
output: 80bar
